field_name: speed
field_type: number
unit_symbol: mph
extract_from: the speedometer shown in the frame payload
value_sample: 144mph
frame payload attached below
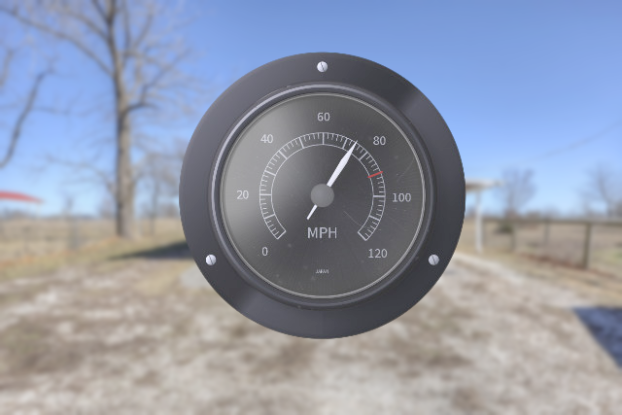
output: 74mph
